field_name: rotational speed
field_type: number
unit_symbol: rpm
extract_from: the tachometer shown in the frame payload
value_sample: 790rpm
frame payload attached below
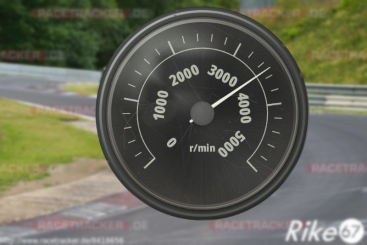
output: 3500rpm
